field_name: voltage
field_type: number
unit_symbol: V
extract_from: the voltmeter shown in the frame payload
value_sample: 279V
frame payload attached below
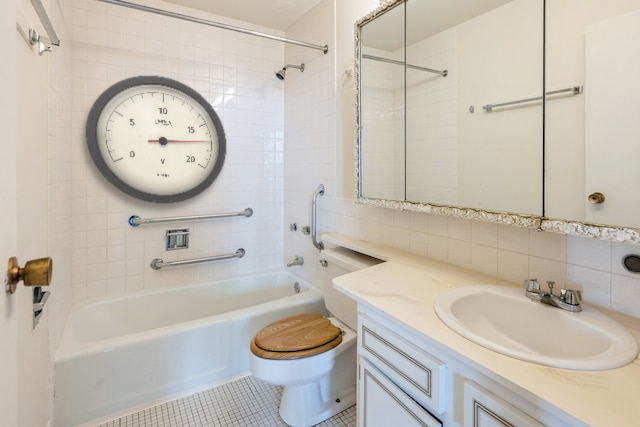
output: 17V
